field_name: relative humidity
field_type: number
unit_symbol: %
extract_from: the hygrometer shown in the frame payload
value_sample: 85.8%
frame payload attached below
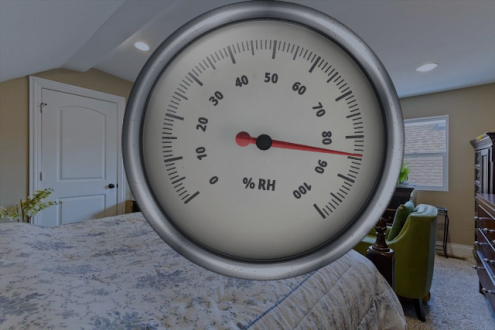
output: 84%
